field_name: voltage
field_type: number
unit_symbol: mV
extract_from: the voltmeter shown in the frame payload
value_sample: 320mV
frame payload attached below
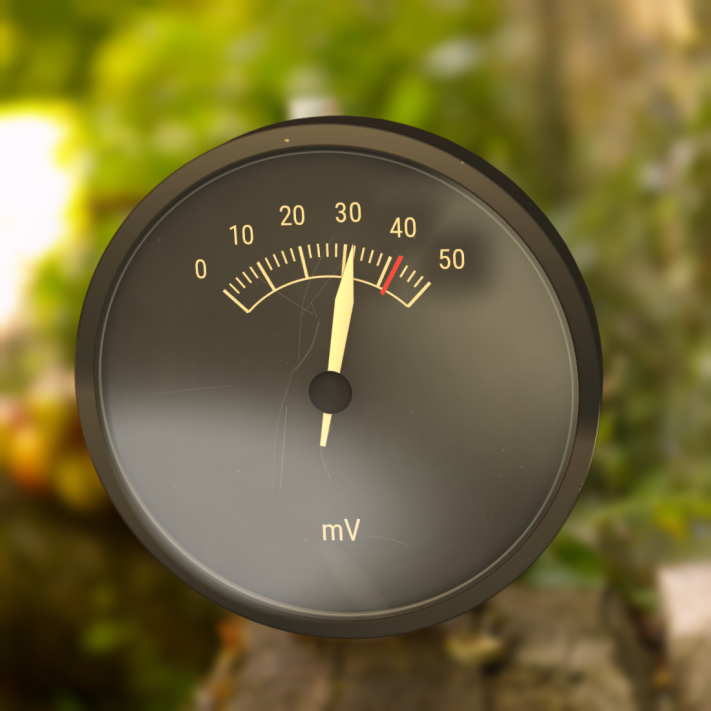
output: 32mV
